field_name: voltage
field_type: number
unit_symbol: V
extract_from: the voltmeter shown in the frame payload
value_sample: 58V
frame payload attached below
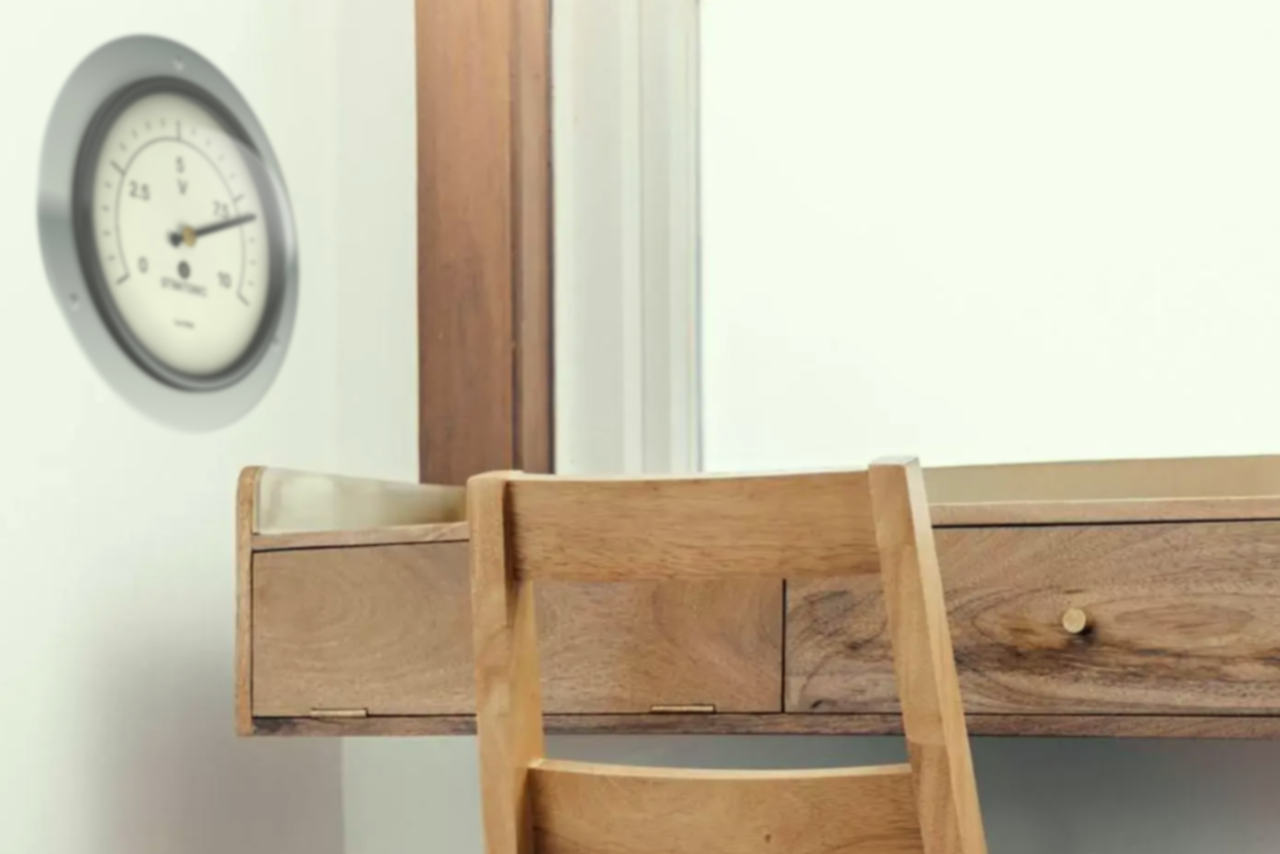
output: 8V
